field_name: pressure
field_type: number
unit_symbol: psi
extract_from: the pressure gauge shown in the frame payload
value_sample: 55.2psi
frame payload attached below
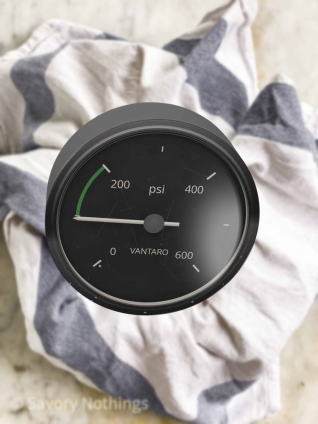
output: 100psi
